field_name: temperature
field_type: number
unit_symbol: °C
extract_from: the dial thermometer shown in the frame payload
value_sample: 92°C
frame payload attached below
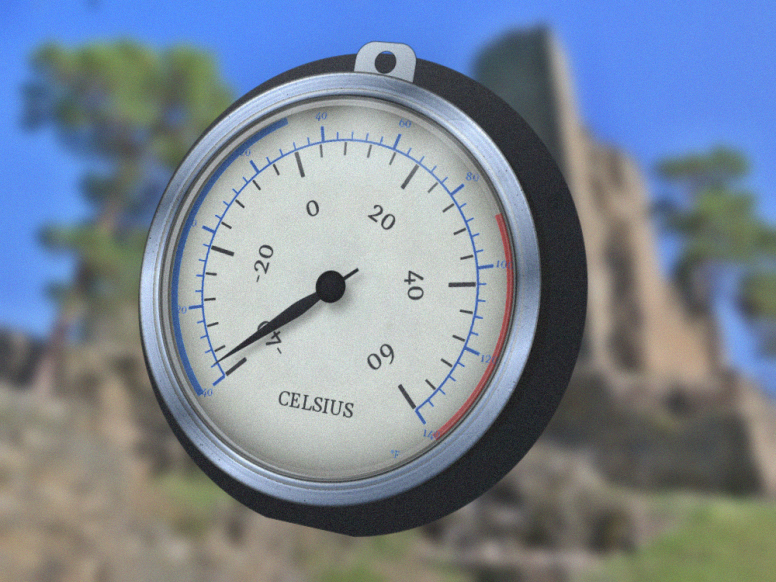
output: -38°C
